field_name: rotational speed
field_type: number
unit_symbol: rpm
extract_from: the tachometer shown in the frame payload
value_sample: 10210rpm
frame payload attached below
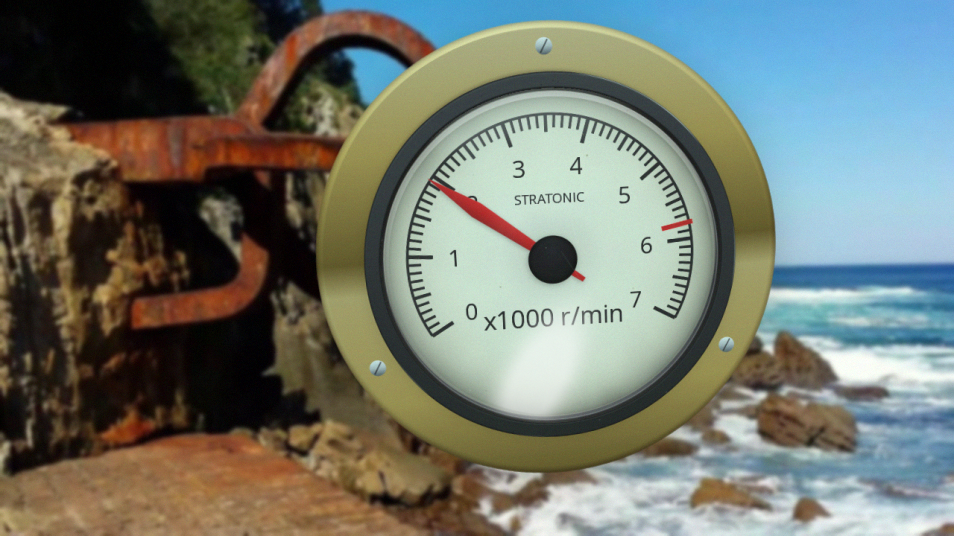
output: 1950rpm
